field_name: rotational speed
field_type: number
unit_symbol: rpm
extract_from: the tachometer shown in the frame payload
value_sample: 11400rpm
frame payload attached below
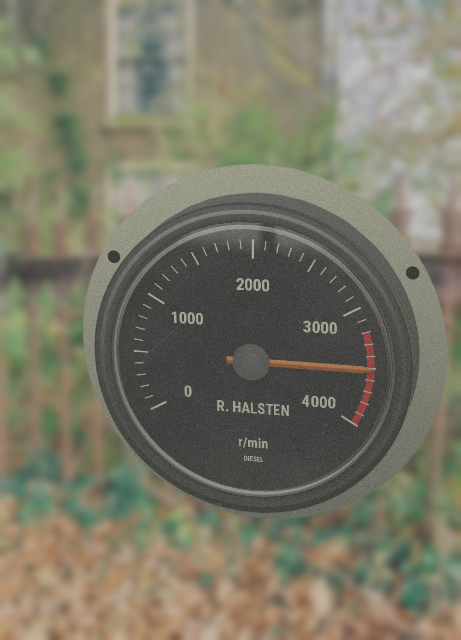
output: 3500rpm
